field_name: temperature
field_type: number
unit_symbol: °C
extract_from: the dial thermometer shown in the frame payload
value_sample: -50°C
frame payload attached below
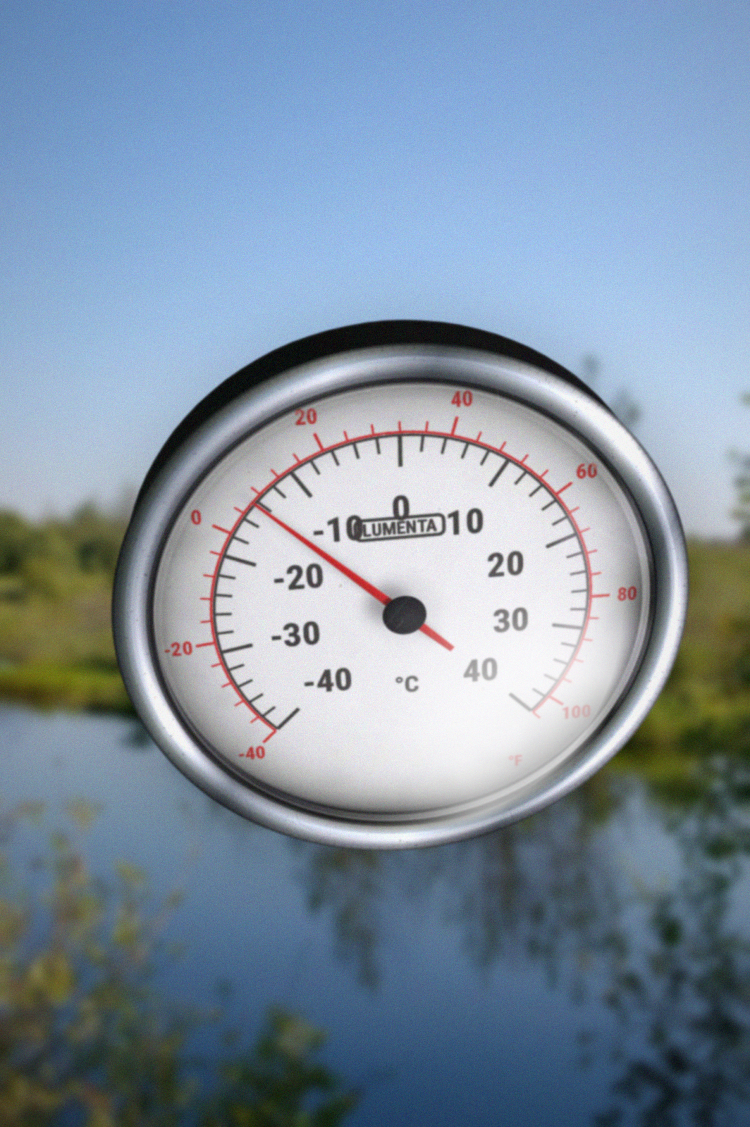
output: -14°C
